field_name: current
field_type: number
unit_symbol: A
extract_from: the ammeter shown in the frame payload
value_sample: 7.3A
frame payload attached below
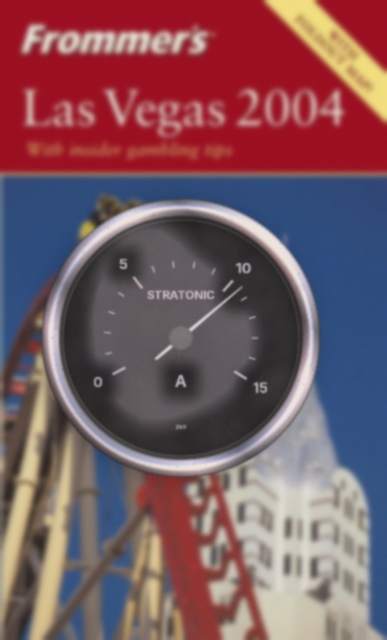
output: 10.5A
